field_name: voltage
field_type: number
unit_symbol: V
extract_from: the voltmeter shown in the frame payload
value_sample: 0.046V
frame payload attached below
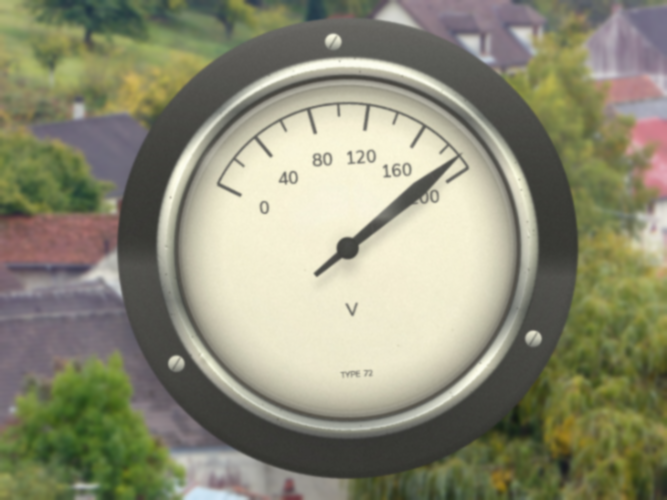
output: 190V
